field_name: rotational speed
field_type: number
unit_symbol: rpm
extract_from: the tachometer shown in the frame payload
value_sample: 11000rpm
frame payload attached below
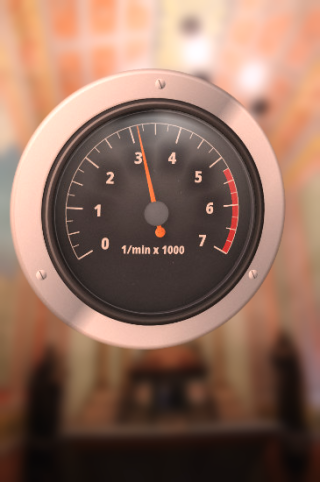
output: 3125rpm
